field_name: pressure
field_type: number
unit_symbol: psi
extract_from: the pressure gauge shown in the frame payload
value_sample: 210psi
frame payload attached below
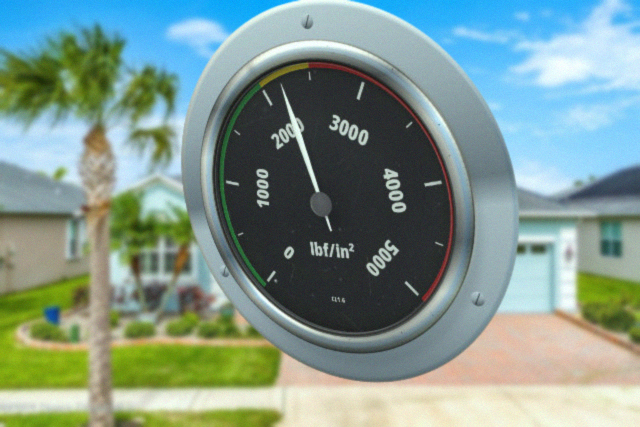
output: 2250psi
